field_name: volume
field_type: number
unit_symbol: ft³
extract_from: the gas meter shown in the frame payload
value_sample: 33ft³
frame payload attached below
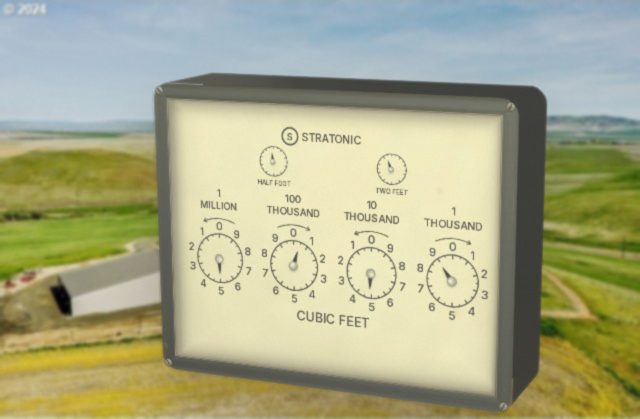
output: 504900ft³
